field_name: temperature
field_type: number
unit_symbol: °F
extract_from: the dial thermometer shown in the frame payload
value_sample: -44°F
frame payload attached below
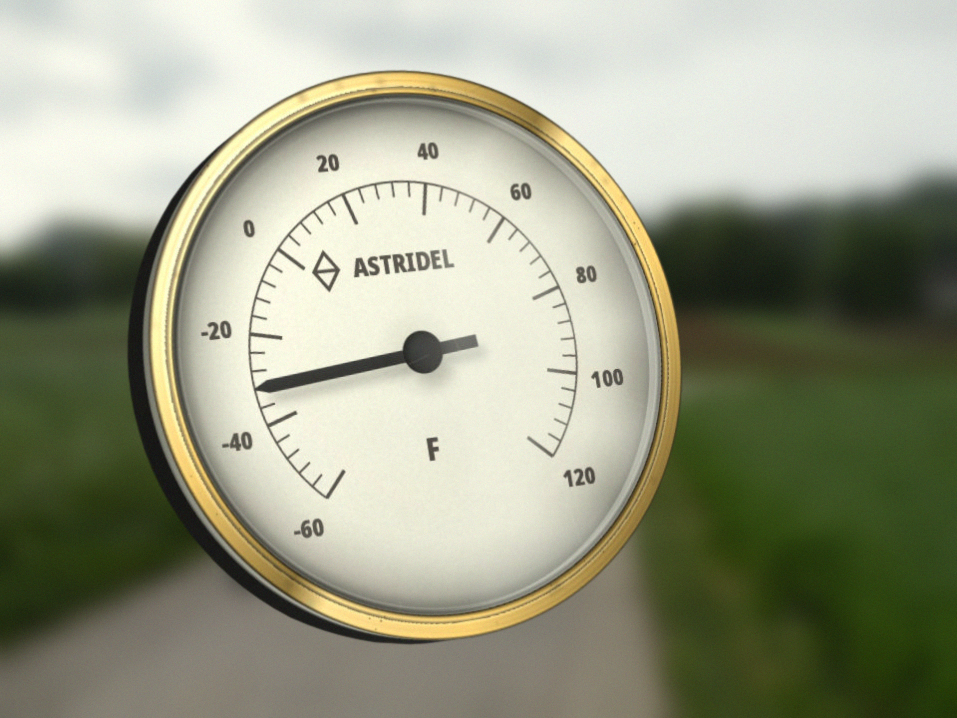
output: -32°F
